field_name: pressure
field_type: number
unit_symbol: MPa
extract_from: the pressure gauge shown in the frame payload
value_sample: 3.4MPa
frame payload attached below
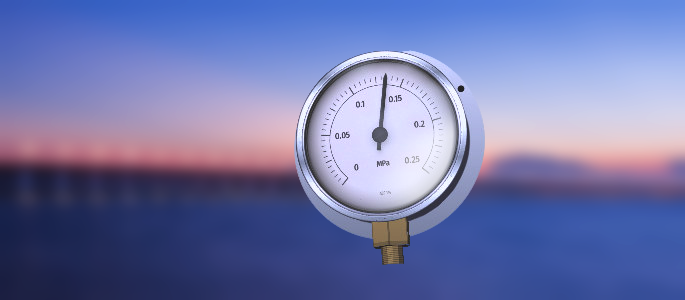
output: 0.135MPa
